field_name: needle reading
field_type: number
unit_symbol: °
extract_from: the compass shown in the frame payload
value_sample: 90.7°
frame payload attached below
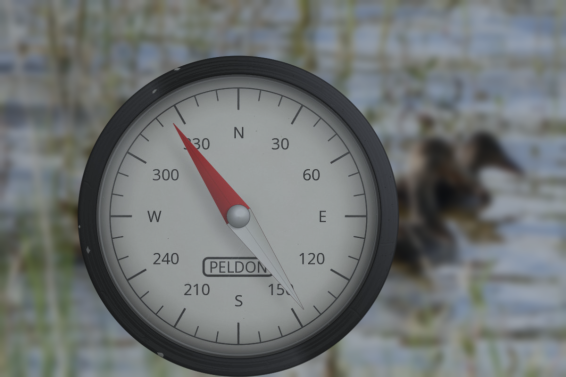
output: 325°
